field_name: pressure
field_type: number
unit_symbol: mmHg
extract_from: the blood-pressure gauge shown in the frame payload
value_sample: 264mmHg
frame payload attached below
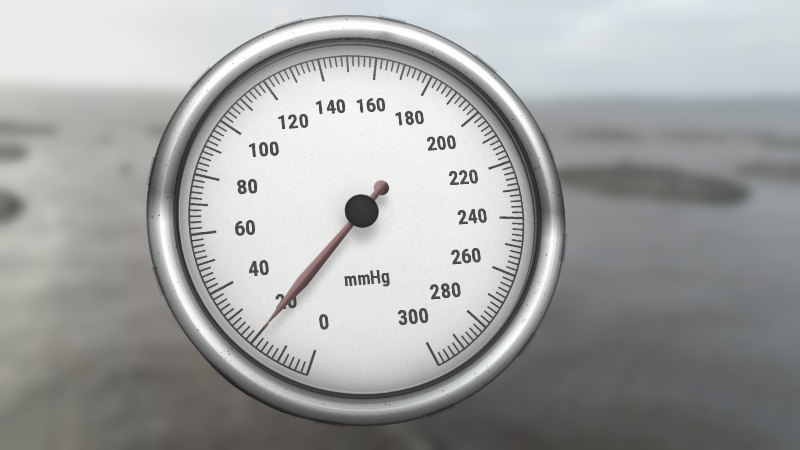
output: 20mmHg
